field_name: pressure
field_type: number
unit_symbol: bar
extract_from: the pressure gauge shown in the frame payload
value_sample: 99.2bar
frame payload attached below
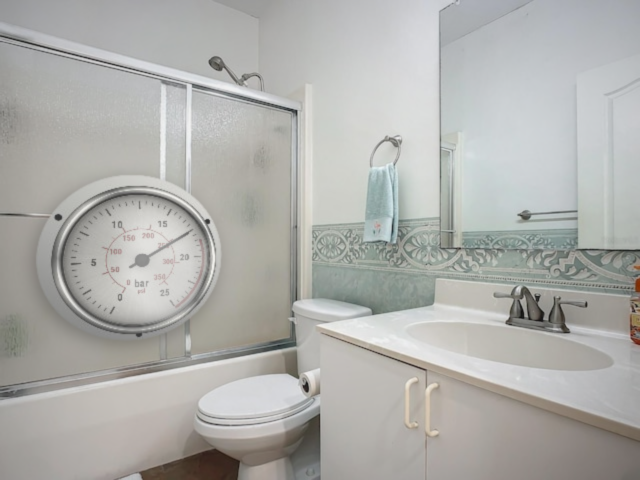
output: 17.5bar
